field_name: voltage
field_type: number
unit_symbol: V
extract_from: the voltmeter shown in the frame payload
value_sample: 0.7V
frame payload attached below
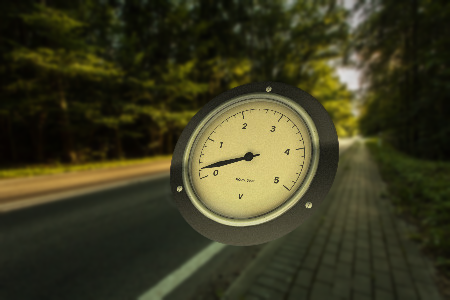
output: 0.2V
